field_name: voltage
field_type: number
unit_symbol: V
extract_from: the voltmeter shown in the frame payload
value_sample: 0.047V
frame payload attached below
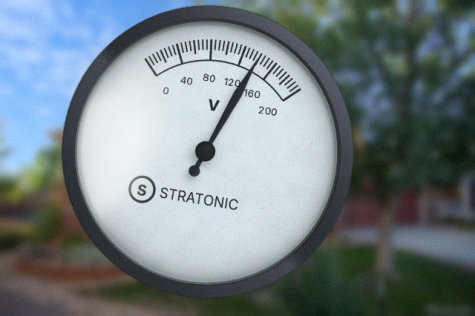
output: 140V
